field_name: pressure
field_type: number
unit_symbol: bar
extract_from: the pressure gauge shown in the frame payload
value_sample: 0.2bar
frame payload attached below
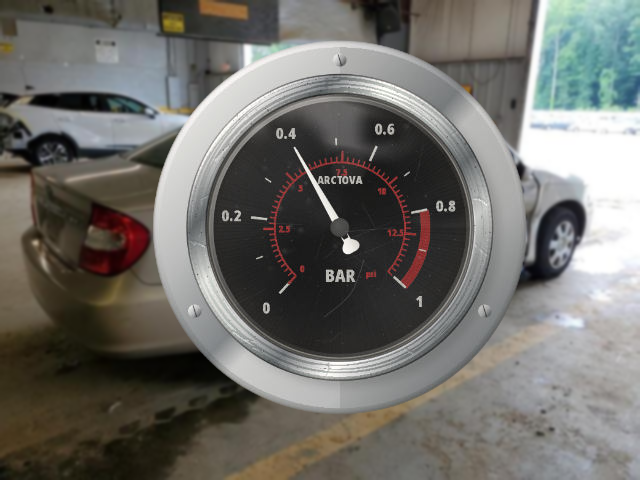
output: 0.4bar
